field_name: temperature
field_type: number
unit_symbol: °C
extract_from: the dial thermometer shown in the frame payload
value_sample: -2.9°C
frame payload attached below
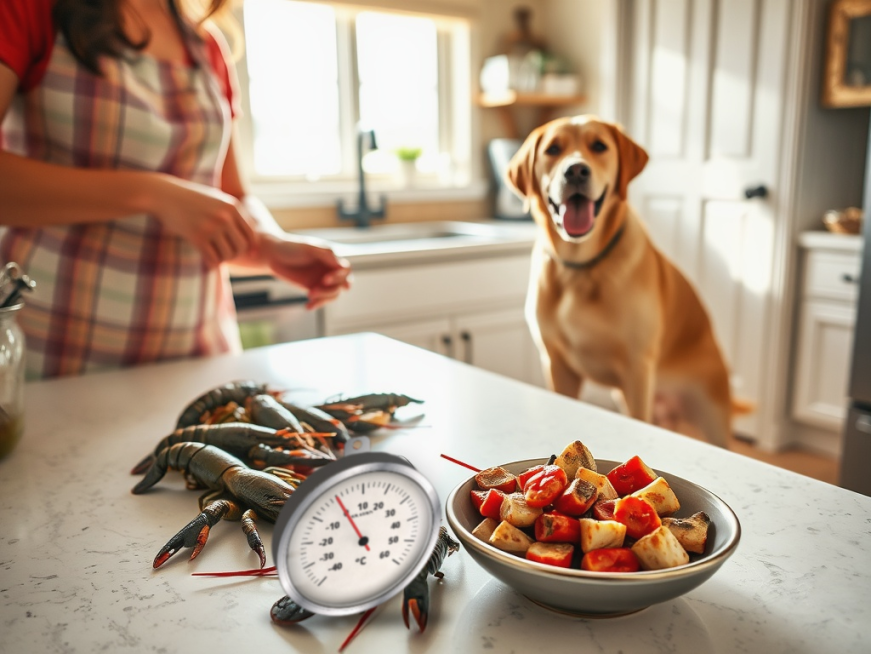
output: 0°C
